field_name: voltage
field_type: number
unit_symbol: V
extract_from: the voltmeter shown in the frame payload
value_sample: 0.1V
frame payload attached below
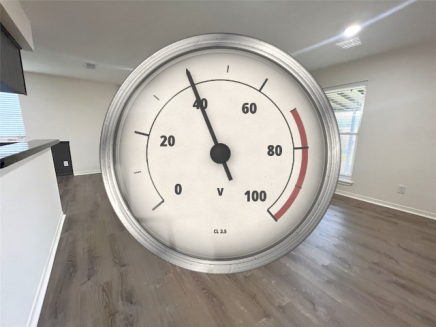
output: 40V
